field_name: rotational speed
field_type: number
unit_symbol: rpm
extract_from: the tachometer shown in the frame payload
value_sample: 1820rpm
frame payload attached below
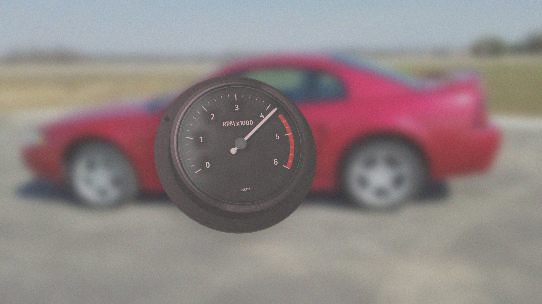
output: 4200rpm
